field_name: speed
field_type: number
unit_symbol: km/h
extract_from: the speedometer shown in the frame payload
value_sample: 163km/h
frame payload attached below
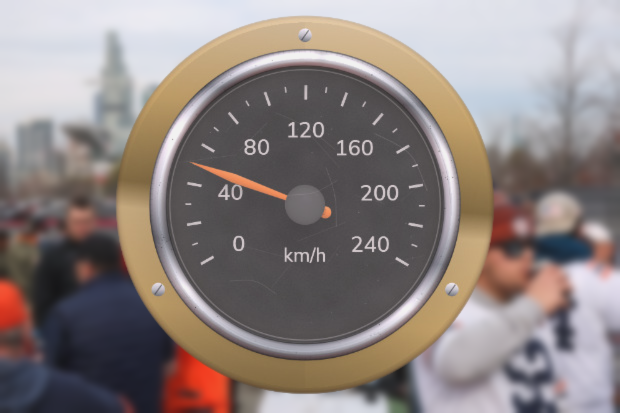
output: 50km/h
